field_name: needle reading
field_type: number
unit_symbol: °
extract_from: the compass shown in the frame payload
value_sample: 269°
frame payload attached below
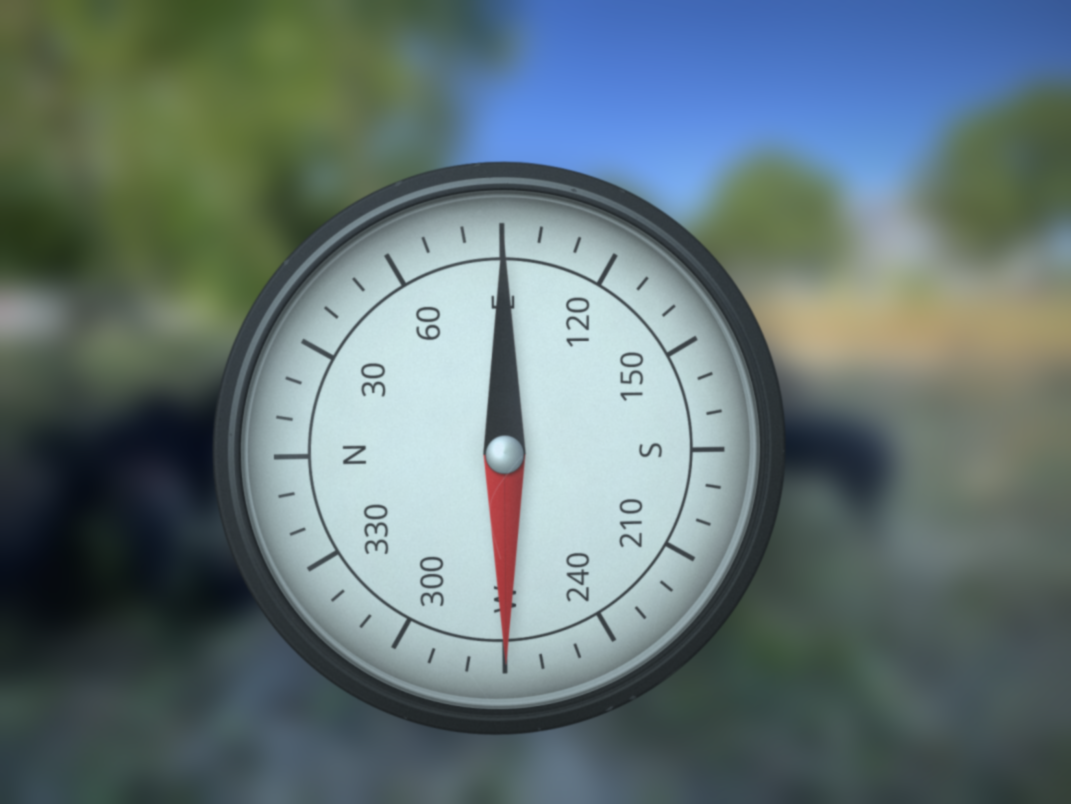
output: 270°
